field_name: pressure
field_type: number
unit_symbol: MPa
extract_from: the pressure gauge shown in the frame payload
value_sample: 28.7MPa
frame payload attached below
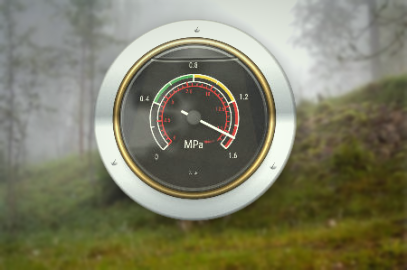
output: 1.5MPa
